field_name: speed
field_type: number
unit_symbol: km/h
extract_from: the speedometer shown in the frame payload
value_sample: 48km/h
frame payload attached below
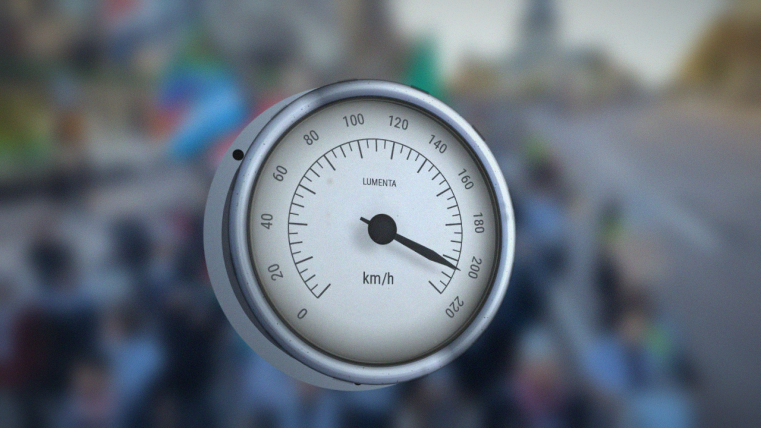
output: 205km/h
